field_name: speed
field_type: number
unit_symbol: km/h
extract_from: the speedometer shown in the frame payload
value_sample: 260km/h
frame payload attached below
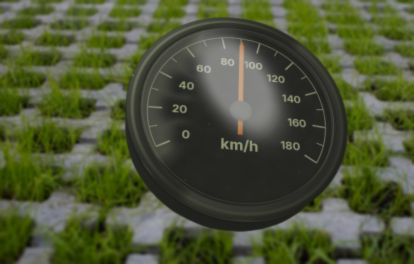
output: 90km/h
